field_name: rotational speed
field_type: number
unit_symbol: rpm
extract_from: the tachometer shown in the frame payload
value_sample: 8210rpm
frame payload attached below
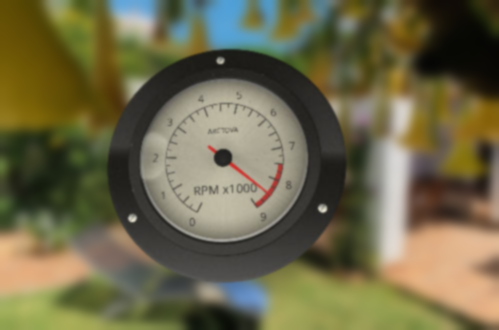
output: 8500rpm
